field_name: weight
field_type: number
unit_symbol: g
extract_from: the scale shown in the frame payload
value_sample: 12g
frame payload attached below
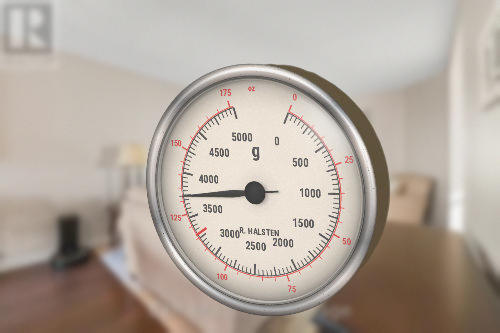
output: 3750g
